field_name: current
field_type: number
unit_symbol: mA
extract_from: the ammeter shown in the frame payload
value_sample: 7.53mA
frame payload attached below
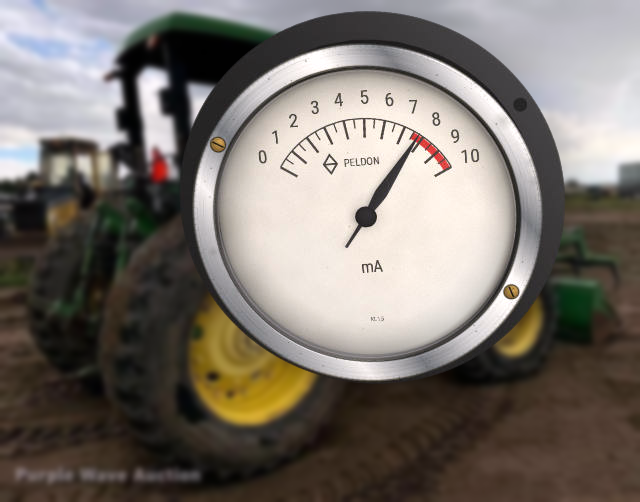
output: 7.75mA
